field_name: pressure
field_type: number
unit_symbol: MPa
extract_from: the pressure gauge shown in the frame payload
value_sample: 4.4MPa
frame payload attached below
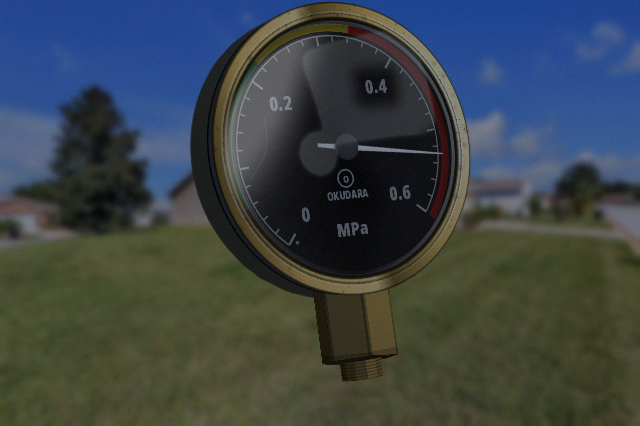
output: 0.53MPa
